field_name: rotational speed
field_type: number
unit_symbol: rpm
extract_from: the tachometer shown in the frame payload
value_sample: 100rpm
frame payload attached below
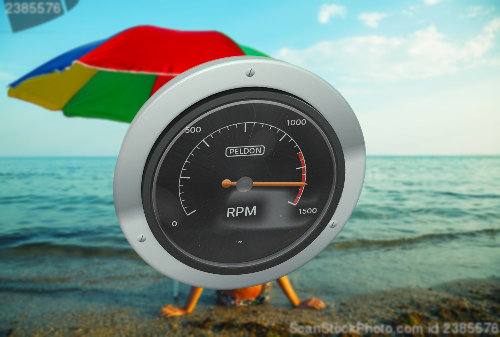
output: 1350rpm
